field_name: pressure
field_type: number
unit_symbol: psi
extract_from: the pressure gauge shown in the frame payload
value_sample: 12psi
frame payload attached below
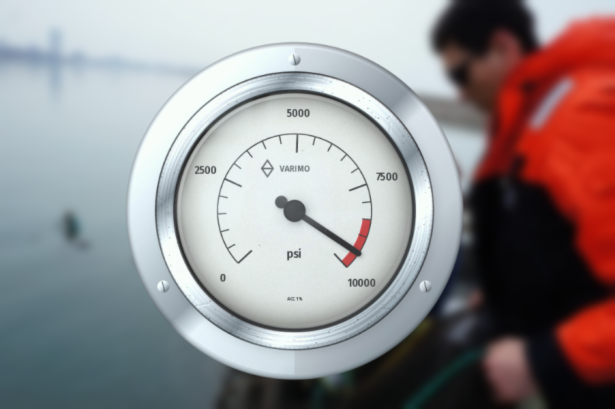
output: 9500psi
